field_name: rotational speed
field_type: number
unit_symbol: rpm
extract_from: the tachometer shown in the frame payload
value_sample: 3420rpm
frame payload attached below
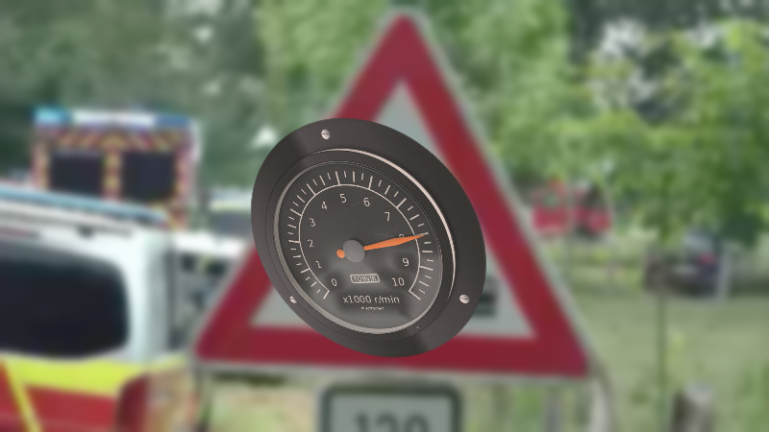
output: 8000rpm
